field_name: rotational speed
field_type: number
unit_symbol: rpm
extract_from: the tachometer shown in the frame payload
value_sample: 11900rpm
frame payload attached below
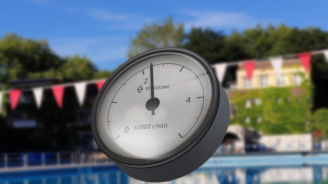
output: 2250rpm
